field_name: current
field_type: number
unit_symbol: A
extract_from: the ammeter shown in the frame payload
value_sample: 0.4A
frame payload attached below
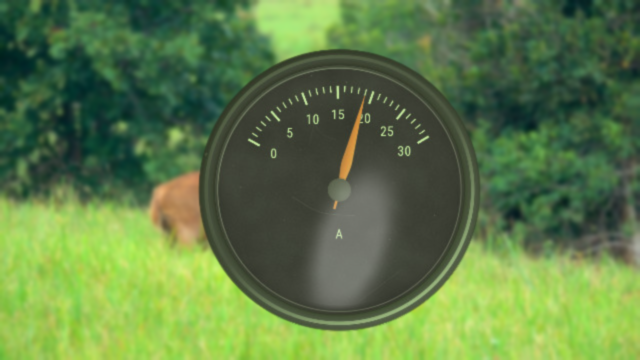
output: 19A
